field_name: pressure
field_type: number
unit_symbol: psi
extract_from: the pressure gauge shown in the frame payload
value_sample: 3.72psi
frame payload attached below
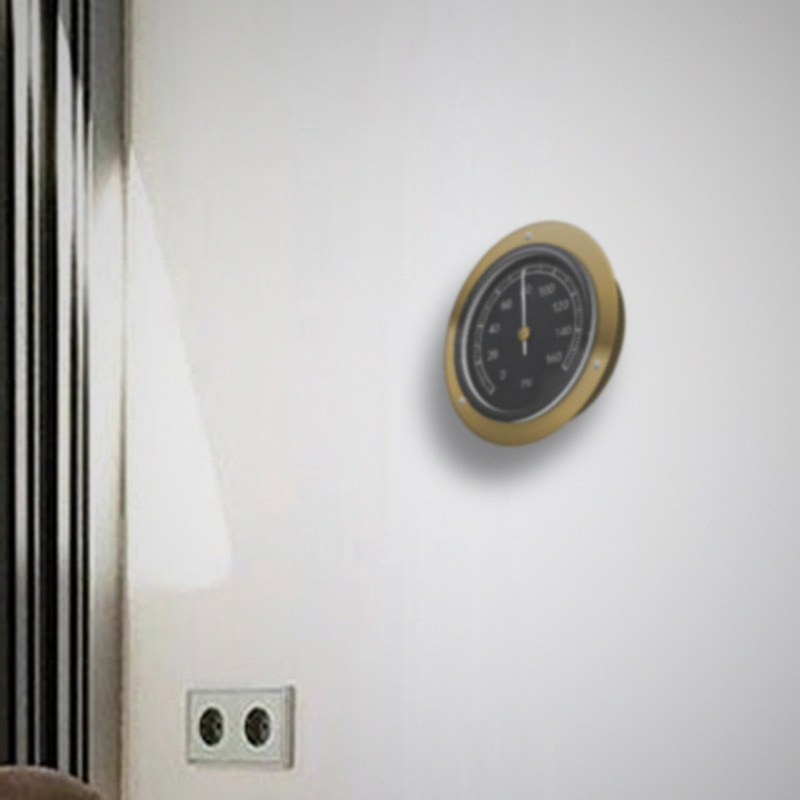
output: 80psi
